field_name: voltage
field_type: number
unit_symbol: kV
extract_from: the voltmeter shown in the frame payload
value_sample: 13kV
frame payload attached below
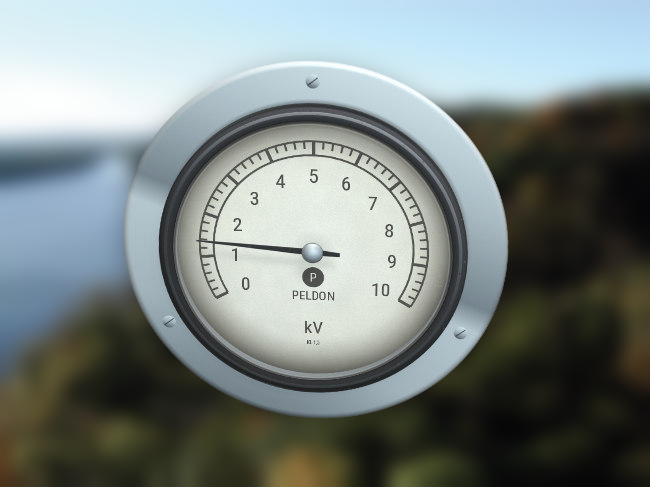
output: 1.4kV
